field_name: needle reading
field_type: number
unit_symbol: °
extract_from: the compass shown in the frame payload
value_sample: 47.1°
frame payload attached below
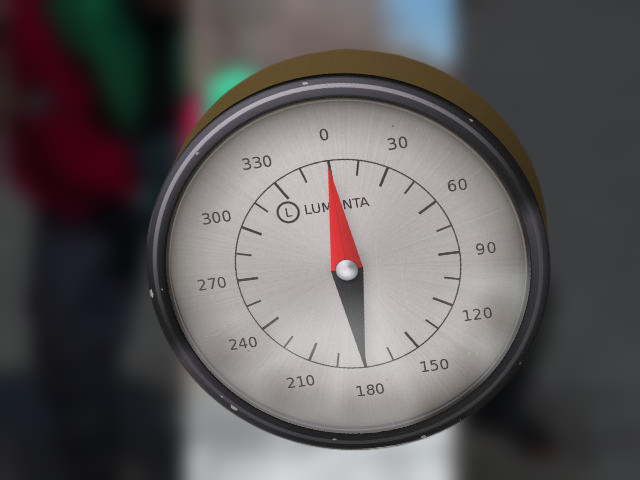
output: 0°
